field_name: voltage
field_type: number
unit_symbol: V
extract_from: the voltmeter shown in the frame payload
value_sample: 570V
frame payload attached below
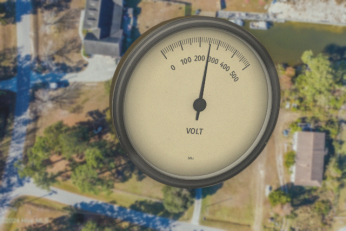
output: 250V
